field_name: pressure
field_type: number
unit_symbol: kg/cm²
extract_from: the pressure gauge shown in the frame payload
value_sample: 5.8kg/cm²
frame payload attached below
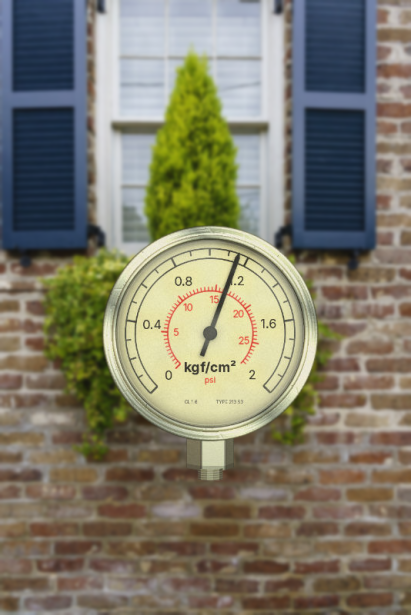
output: 1.15kg/cm²
